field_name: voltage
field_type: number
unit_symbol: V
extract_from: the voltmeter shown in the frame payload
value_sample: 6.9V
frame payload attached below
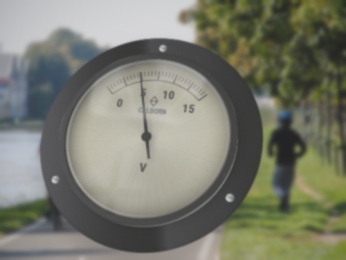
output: 5V
